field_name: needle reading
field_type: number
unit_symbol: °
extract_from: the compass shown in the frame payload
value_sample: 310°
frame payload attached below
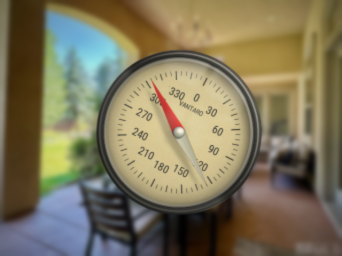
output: 305°
